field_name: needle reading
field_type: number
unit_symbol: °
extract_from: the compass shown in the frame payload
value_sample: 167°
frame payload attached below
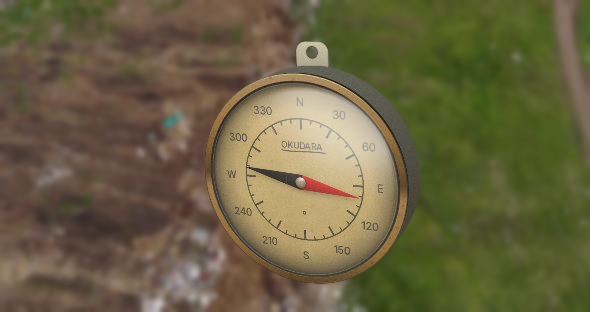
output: 100°
